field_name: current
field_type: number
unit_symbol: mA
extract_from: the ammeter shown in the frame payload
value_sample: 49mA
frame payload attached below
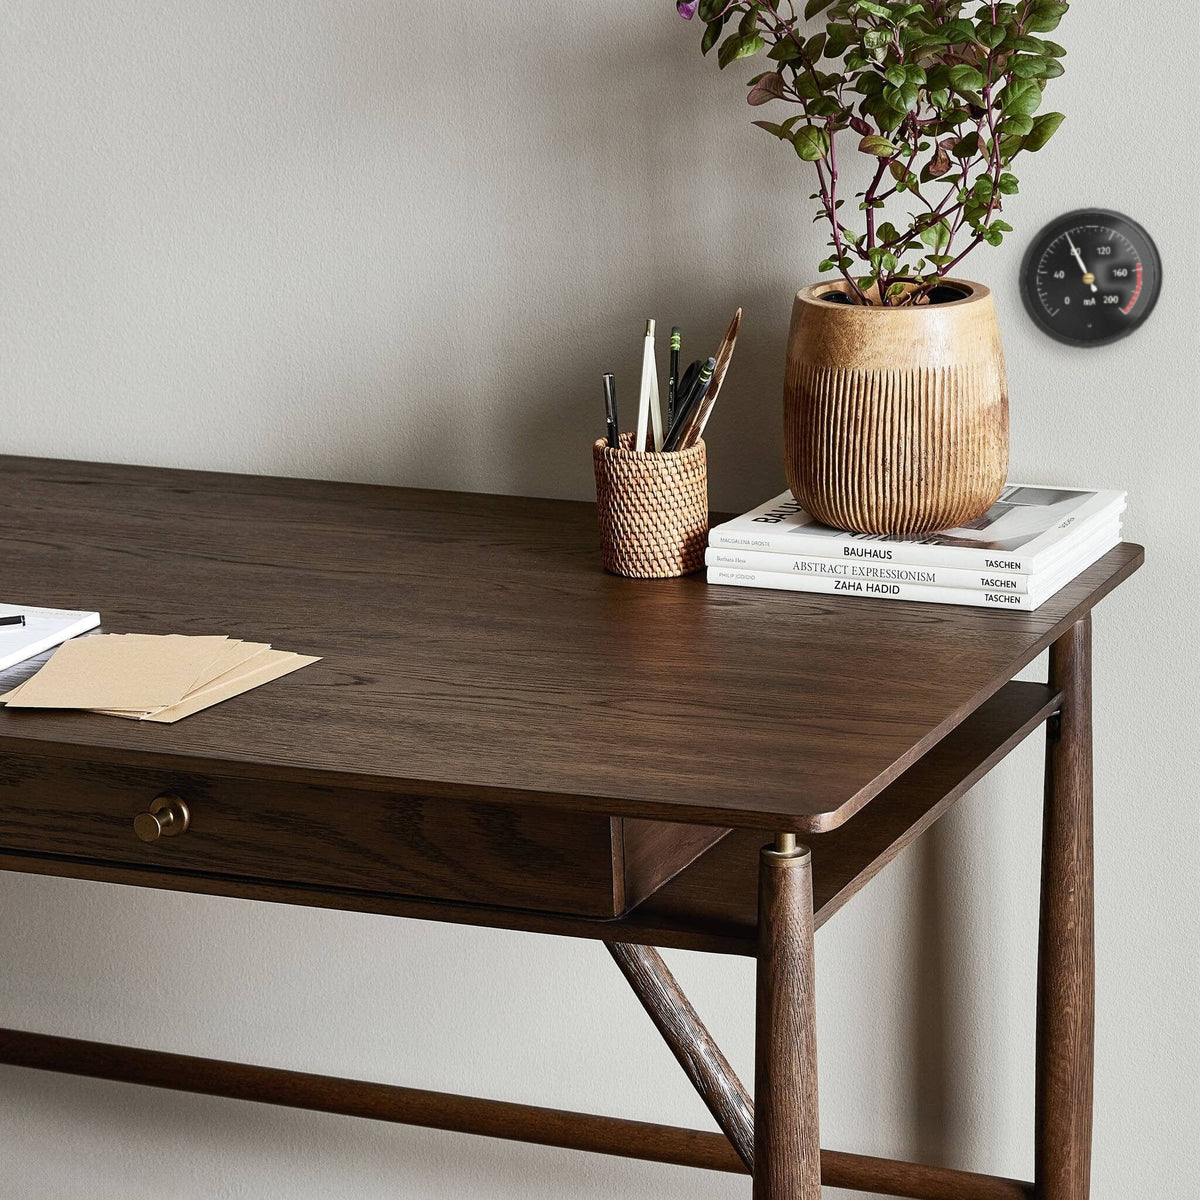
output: 80mA
